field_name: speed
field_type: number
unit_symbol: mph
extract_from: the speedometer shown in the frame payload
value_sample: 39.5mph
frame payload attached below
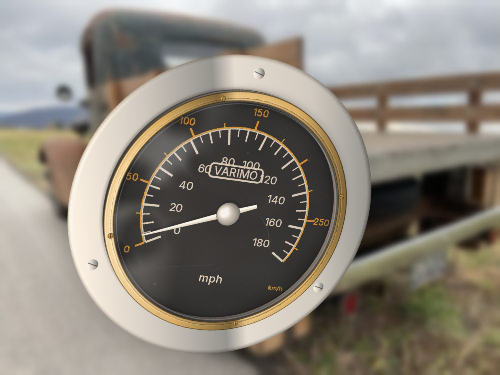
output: 5mph
